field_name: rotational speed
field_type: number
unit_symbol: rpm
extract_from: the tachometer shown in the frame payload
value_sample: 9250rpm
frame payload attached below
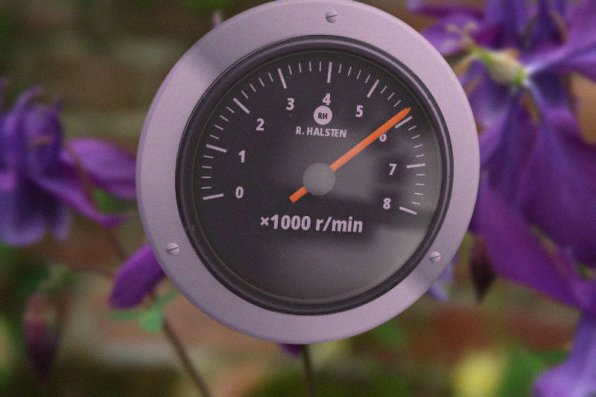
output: 5800rpm
